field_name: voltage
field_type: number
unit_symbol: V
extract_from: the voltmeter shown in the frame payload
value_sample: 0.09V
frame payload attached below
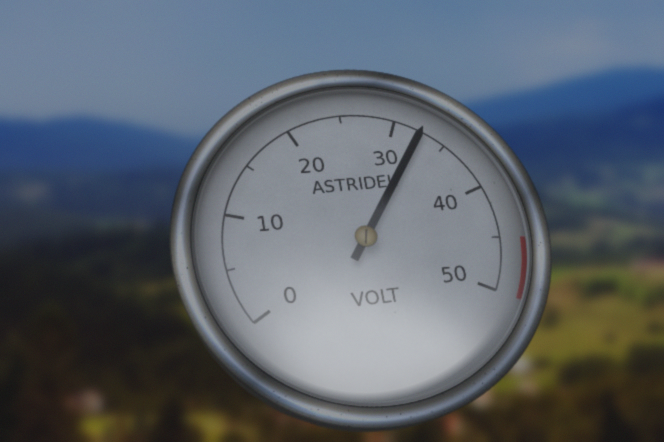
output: 32.5V
